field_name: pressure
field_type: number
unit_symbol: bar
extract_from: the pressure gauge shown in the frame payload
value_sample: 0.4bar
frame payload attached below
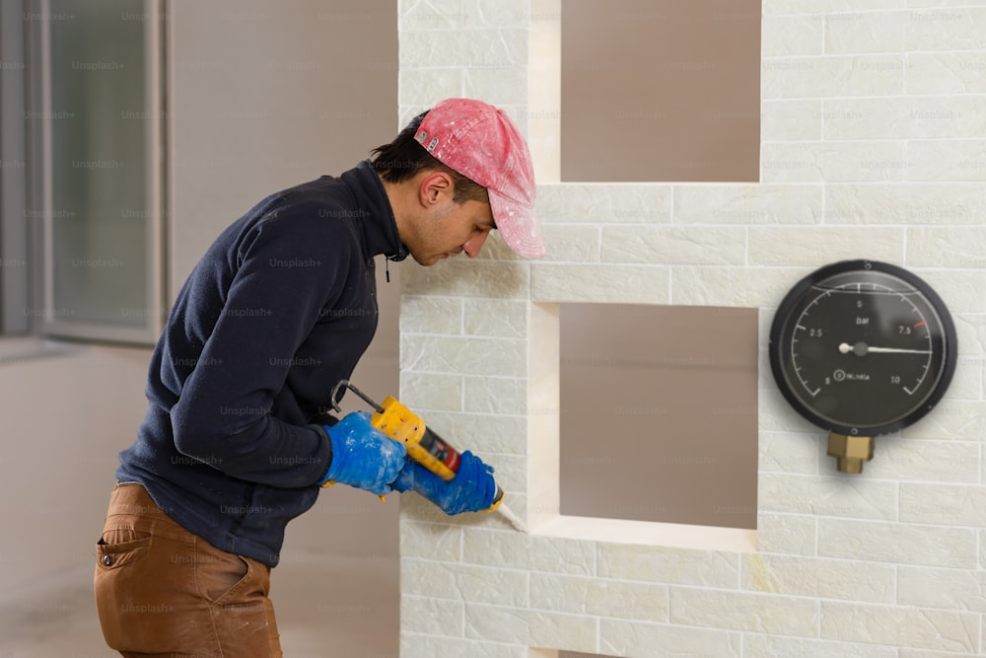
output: 8.5bar
